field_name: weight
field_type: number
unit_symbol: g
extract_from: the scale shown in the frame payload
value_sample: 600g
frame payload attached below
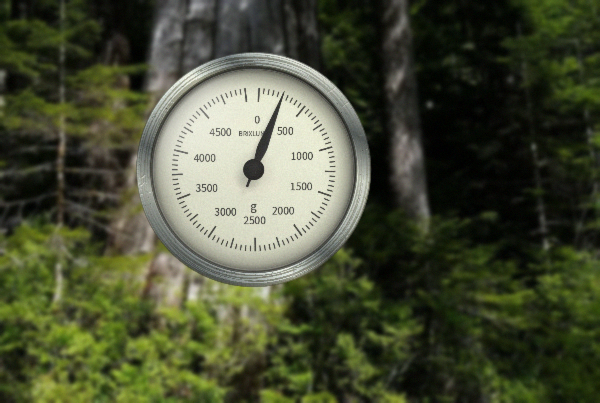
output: 250g
